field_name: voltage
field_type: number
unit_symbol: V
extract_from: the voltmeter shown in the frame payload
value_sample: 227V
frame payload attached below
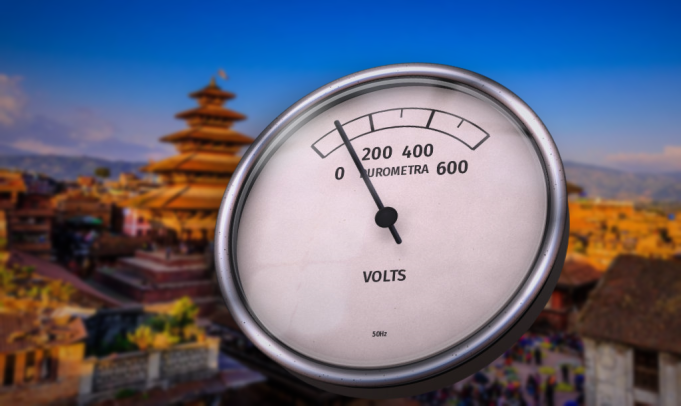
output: 100V
